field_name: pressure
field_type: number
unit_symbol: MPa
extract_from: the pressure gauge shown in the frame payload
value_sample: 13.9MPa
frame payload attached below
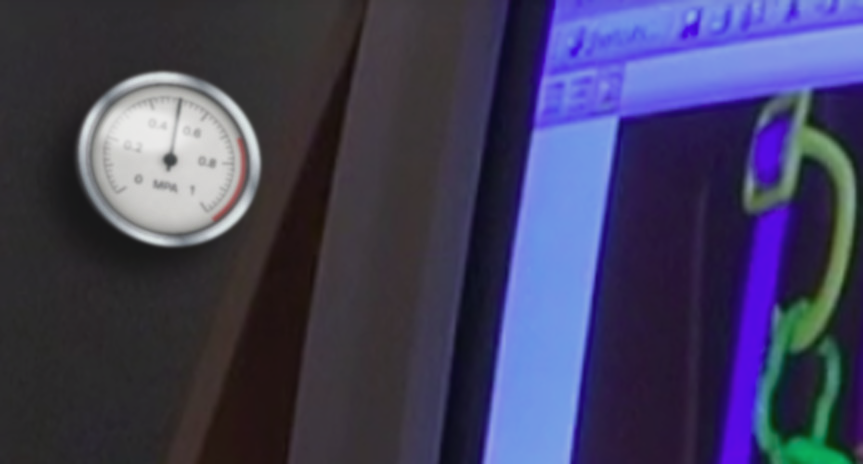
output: 0.5MPa
